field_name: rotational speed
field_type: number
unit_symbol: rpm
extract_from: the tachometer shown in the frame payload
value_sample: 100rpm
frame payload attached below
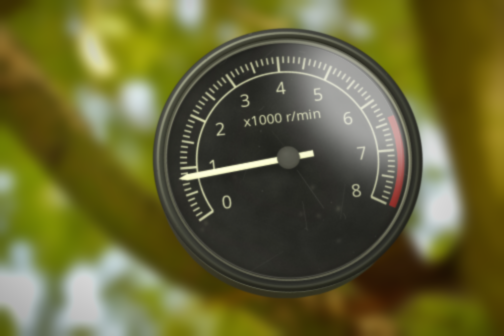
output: 800rpm
